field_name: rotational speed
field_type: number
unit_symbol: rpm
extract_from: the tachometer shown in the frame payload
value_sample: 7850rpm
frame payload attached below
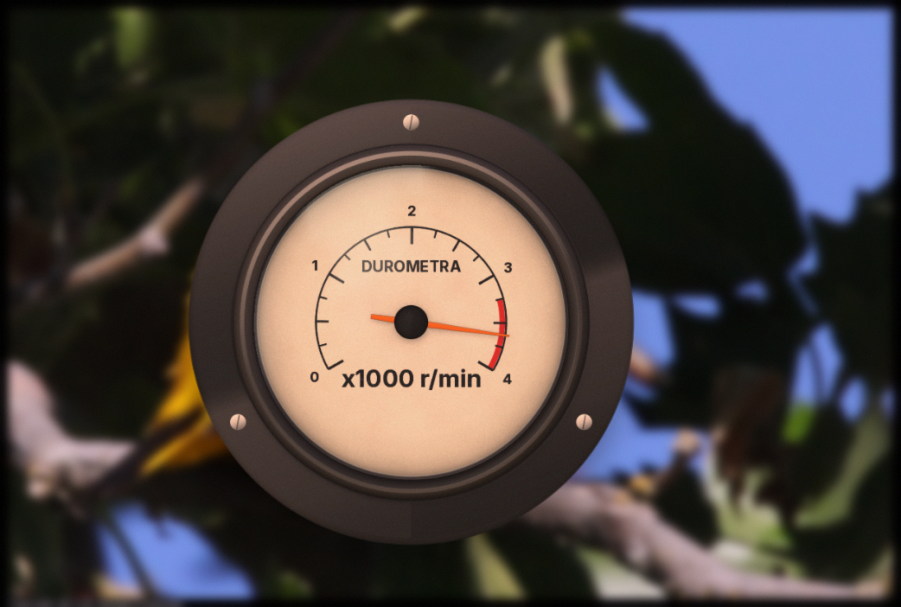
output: 3625rpm
